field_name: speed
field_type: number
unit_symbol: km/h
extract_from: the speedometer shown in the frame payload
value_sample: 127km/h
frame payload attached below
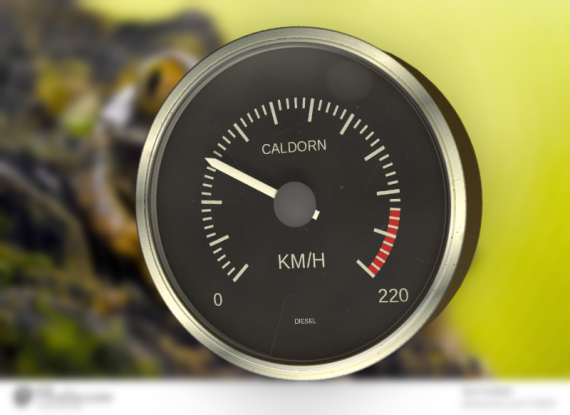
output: 60km/h
